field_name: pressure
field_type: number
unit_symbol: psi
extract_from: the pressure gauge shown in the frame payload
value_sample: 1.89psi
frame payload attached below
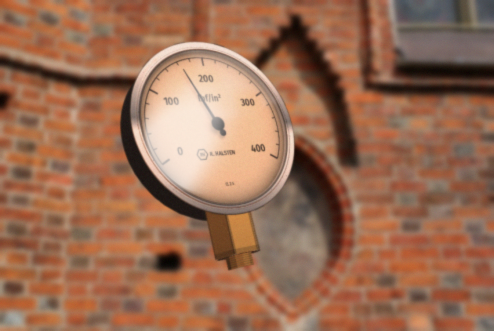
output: 160psi
